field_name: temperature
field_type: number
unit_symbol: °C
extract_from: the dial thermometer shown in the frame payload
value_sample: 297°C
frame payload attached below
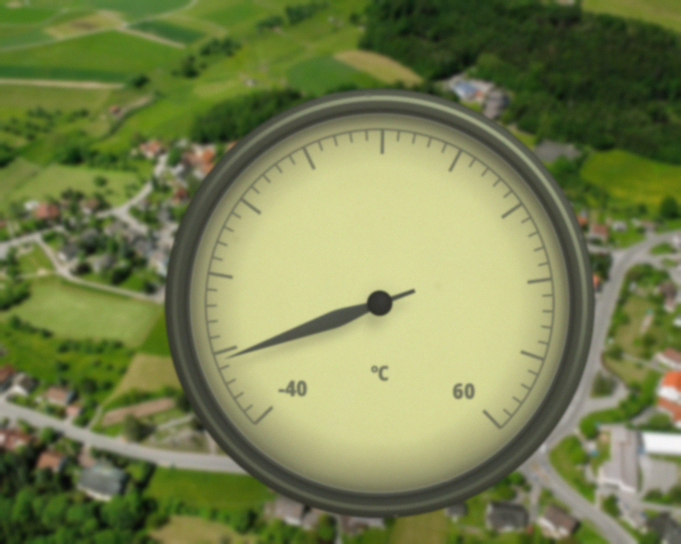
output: -31°C
